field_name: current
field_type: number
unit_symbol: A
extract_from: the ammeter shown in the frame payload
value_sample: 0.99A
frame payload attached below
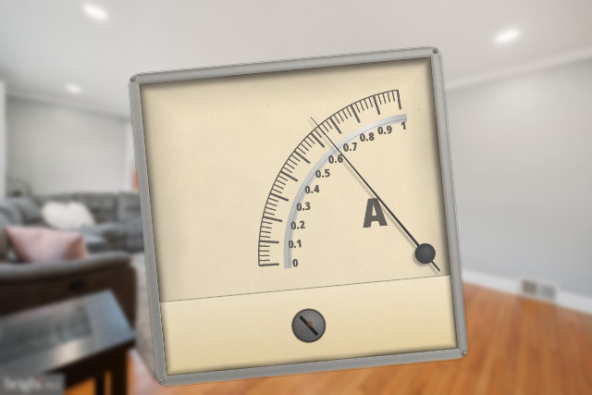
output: 0.64A
